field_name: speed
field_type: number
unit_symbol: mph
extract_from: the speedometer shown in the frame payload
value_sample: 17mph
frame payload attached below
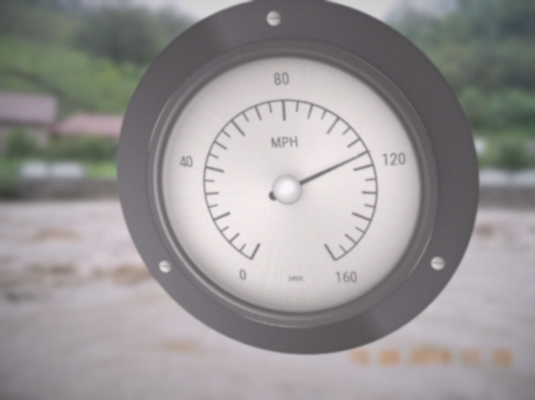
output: 115mph
